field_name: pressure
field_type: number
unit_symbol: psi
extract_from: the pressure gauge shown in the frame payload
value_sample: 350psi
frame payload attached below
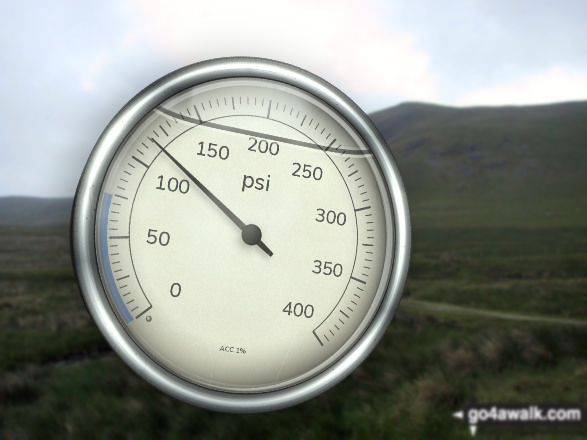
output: 115psi
